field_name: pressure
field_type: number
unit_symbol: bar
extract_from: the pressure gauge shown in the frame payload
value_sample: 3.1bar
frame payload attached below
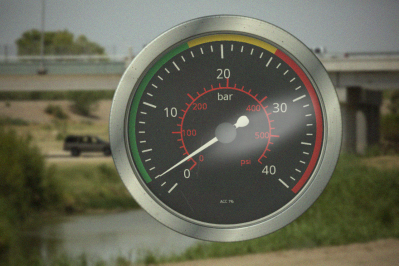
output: 2bar
